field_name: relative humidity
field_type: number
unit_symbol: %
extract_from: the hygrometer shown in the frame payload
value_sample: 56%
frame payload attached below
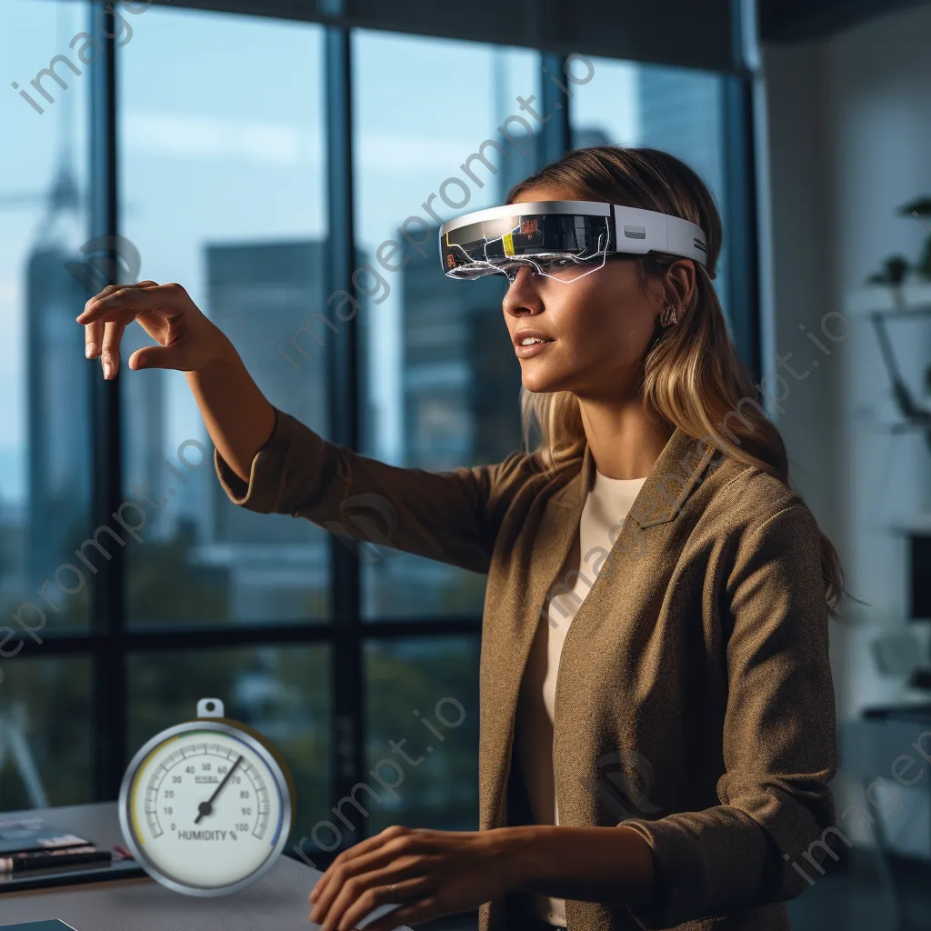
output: 65%
